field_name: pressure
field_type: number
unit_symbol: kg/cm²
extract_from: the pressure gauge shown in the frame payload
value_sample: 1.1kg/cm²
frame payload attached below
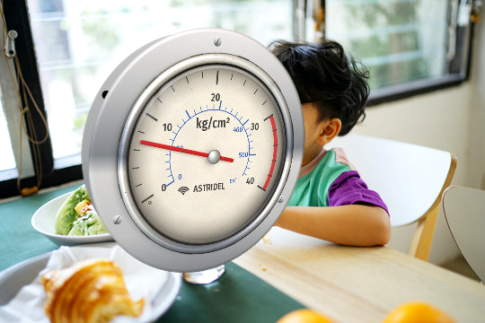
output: 7kg/cm²
